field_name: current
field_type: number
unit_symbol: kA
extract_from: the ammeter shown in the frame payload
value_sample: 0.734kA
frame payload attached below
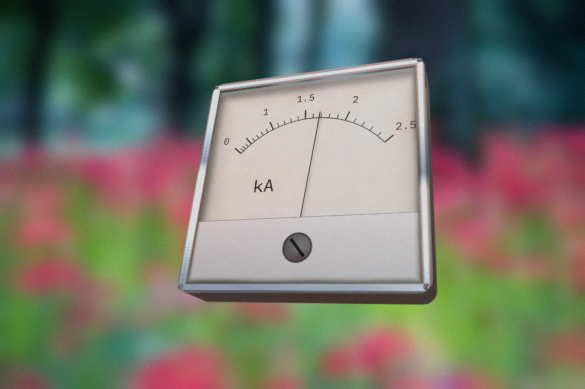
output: 1.7kA
